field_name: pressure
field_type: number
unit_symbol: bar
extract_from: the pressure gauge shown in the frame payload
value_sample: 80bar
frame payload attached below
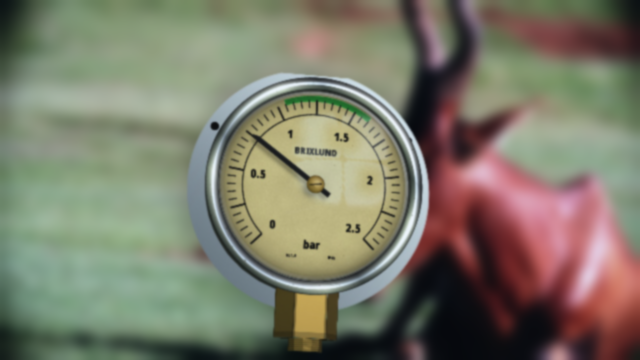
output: 0.75bar
